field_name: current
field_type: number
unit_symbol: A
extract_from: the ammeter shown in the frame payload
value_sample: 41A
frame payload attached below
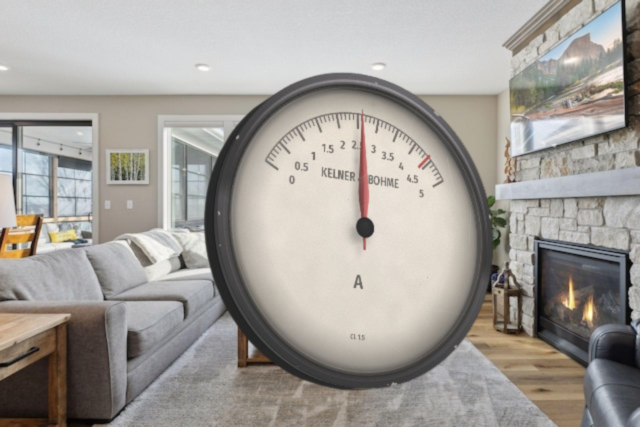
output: 2.5A
